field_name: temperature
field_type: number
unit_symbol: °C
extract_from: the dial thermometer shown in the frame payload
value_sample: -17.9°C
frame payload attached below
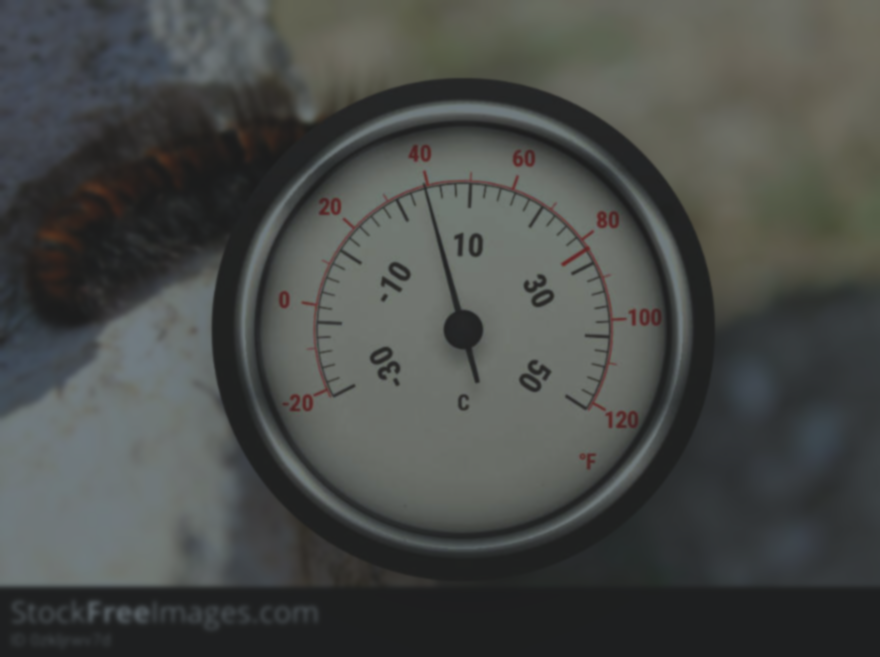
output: 4°C
